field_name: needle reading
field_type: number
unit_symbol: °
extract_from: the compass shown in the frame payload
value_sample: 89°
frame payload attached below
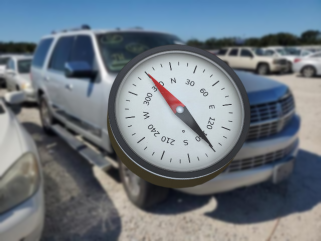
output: 330°
